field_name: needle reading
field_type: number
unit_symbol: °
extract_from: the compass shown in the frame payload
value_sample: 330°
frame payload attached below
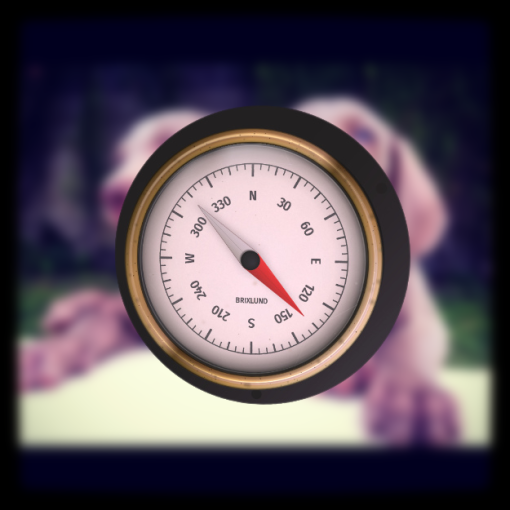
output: 135°
